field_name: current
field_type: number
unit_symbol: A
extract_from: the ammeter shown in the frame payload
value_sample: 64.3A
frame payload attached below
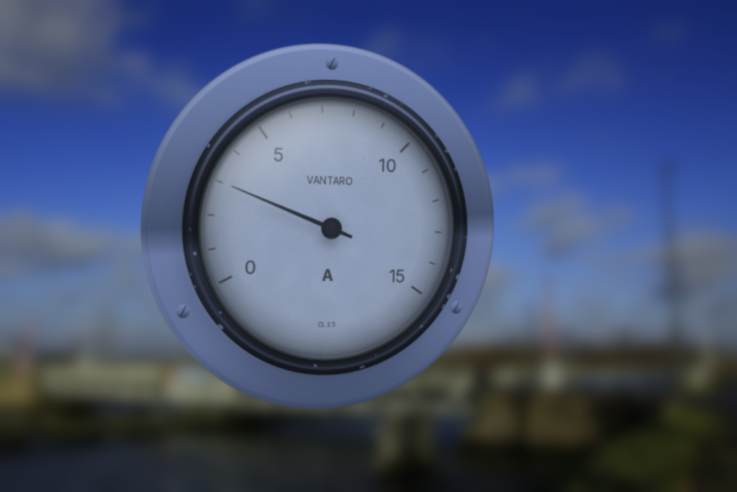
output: 3A
